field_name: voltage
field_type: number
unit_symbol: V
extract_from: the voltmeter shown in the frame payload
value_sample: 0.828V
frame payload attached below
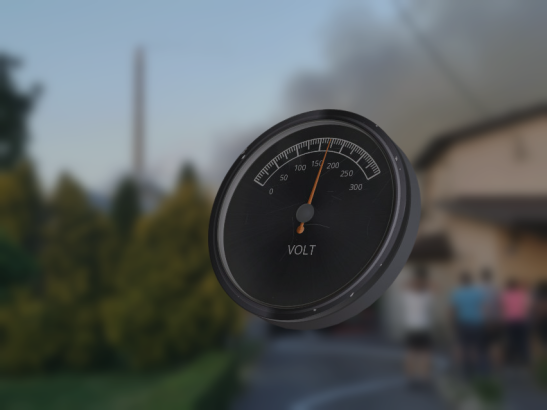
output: 175V
